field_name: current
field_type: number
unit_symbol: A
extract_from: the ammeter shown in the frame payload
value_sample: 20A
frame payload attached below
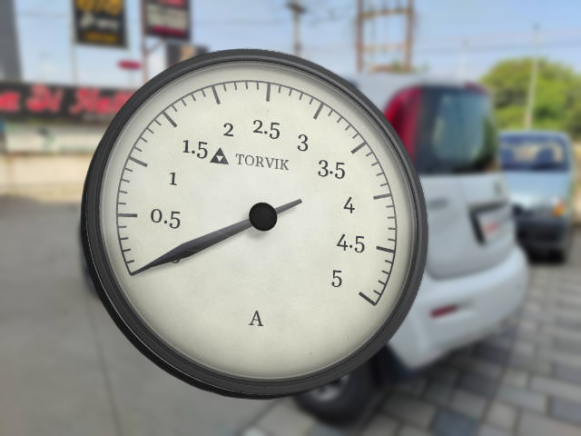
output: 0A
